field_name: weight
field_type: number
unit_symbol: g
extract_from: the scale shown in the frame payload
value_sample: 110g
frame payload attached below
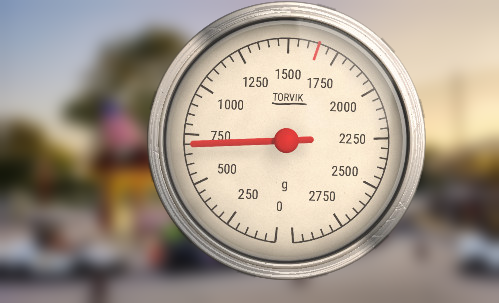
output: 700g
